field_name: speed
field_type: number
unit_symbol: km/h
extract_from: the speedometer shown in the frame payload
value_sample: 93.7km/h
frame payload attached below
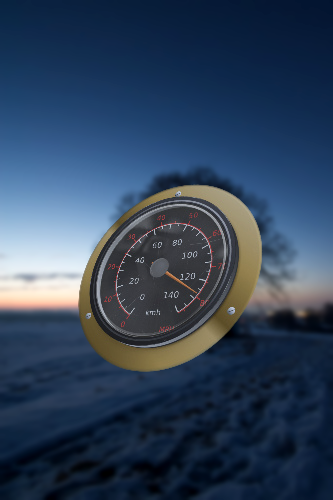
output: 127.5km/h
